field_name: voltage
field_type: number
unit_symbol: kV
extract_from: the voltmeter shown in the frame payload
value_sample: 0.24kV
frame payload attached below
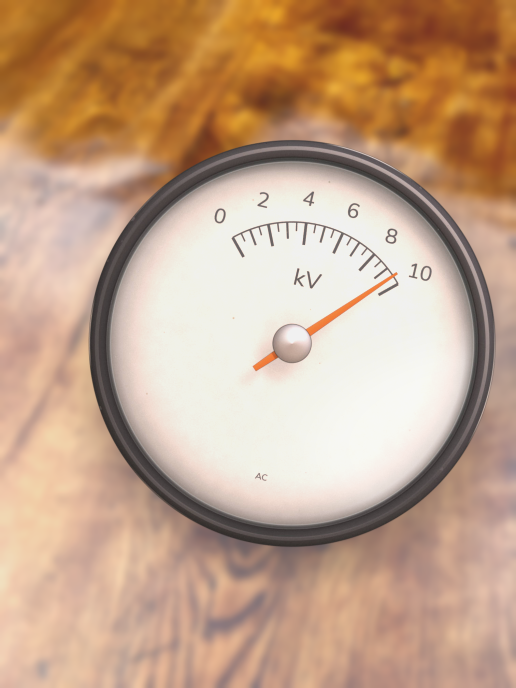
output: 9.5kV
